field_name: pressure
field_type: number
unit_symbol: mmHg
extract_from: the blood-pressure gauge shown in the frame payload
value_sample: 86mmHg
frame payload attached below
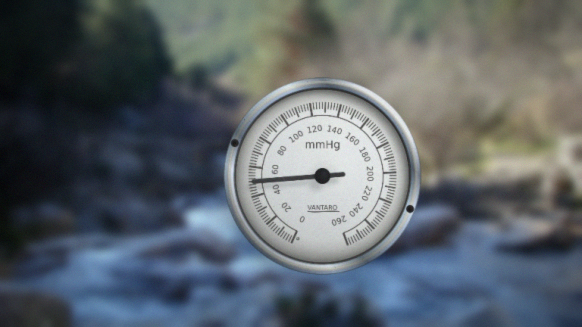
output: 50mmHg
